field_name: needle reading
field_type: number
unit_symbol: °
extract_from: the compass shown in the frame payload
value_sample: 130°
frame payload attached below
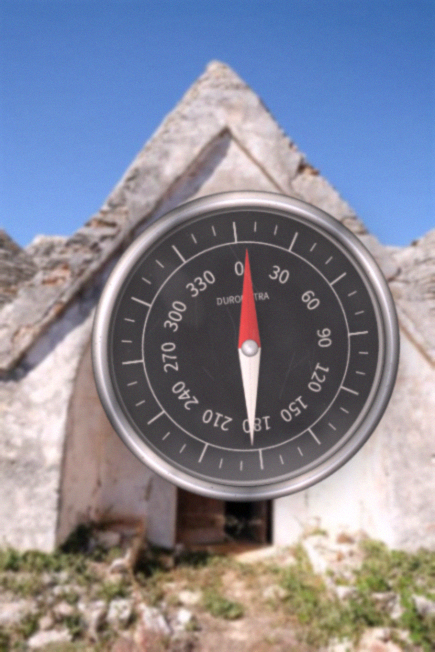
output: 5°
